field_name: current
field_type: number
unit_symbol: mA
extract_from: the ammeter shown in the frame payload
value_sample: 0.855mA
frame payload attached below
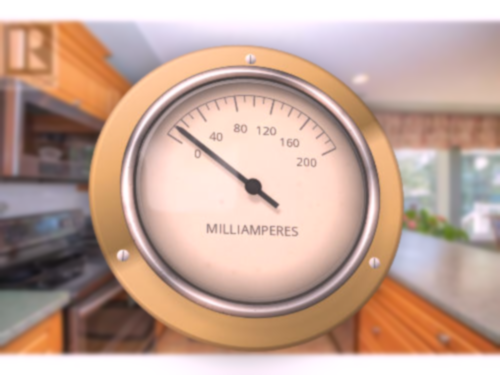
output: 10mA
